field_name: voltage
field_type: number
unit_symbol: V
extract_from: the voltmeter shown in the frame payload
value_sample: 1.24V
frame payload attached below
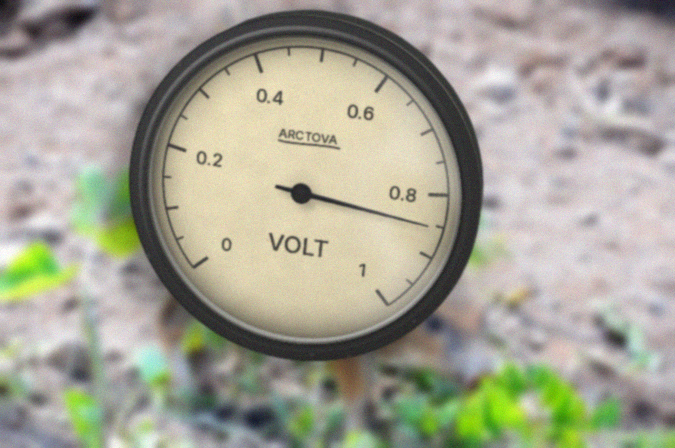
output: 0.85V
